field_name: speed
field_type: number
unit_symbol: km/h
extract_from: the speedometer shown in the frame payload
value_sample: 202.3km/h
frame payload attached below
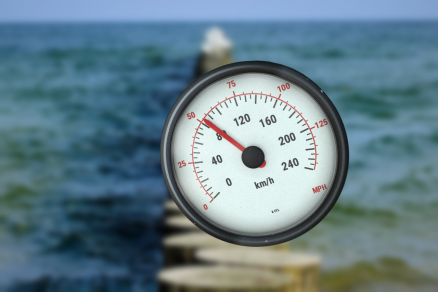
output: 85km/h
